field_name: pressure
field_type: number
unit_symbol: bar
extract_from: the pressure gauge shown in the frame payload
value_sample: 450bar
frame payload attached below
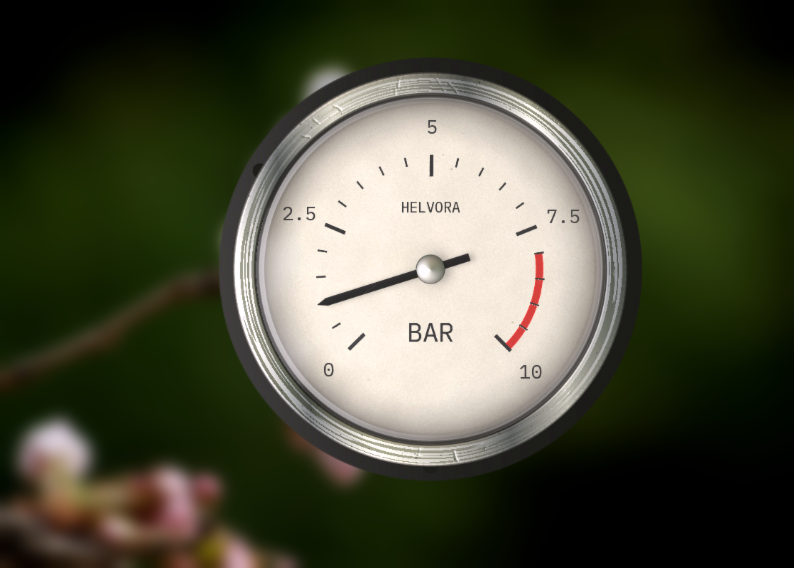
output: 1bar
